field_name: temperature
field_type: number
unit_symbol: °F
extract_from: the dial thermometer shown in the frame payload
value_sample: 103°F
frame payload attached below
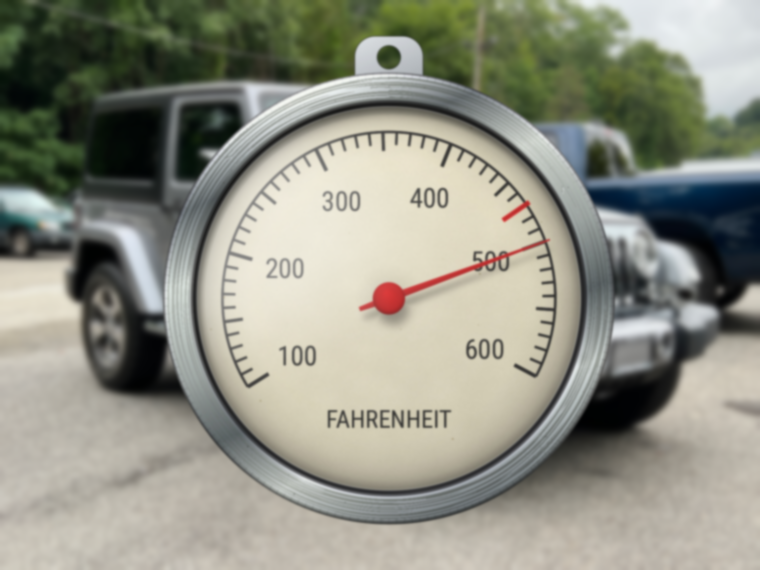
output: 500°F
